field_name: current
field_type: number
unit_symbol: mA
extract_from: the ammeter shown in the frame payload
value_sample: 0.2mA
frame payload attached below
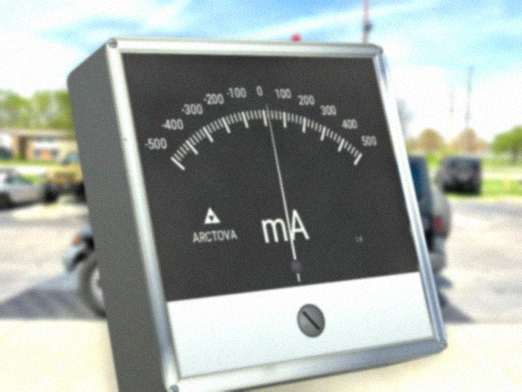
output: 0mA
